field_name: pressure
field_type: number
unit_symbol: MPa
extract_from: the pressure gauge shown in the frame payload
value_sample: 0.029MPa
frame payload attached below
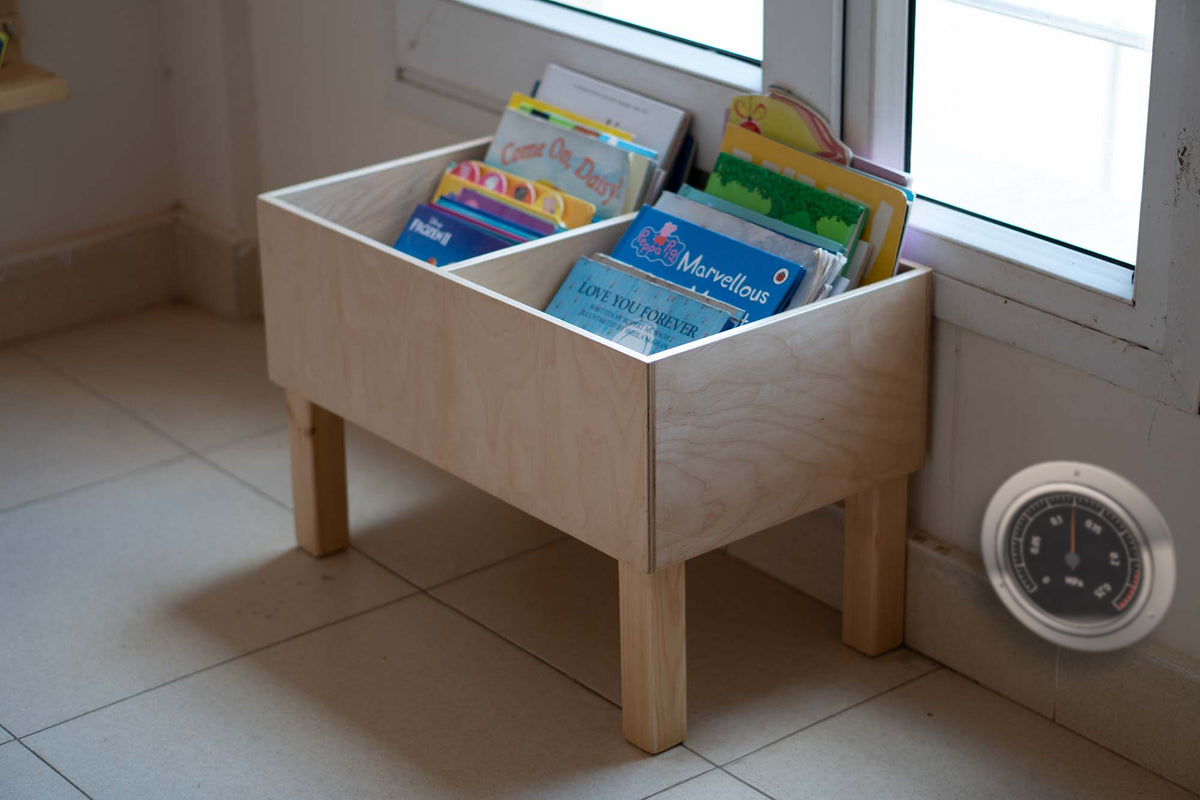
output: 0.125MPa
